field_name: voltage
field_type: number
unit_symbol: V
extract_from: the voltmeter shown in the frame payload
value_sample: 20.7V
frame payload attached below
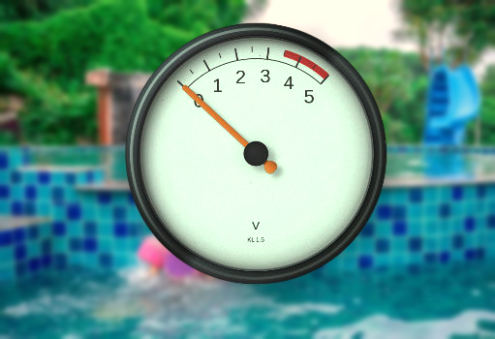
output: 0V
